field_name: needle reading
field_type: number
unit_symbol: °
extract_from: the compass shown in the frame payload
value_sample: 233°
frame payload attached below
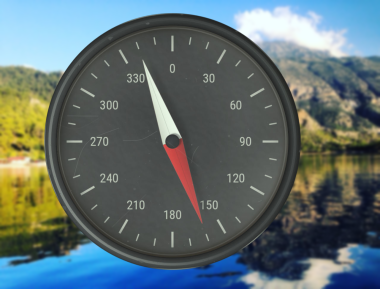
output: 160°
